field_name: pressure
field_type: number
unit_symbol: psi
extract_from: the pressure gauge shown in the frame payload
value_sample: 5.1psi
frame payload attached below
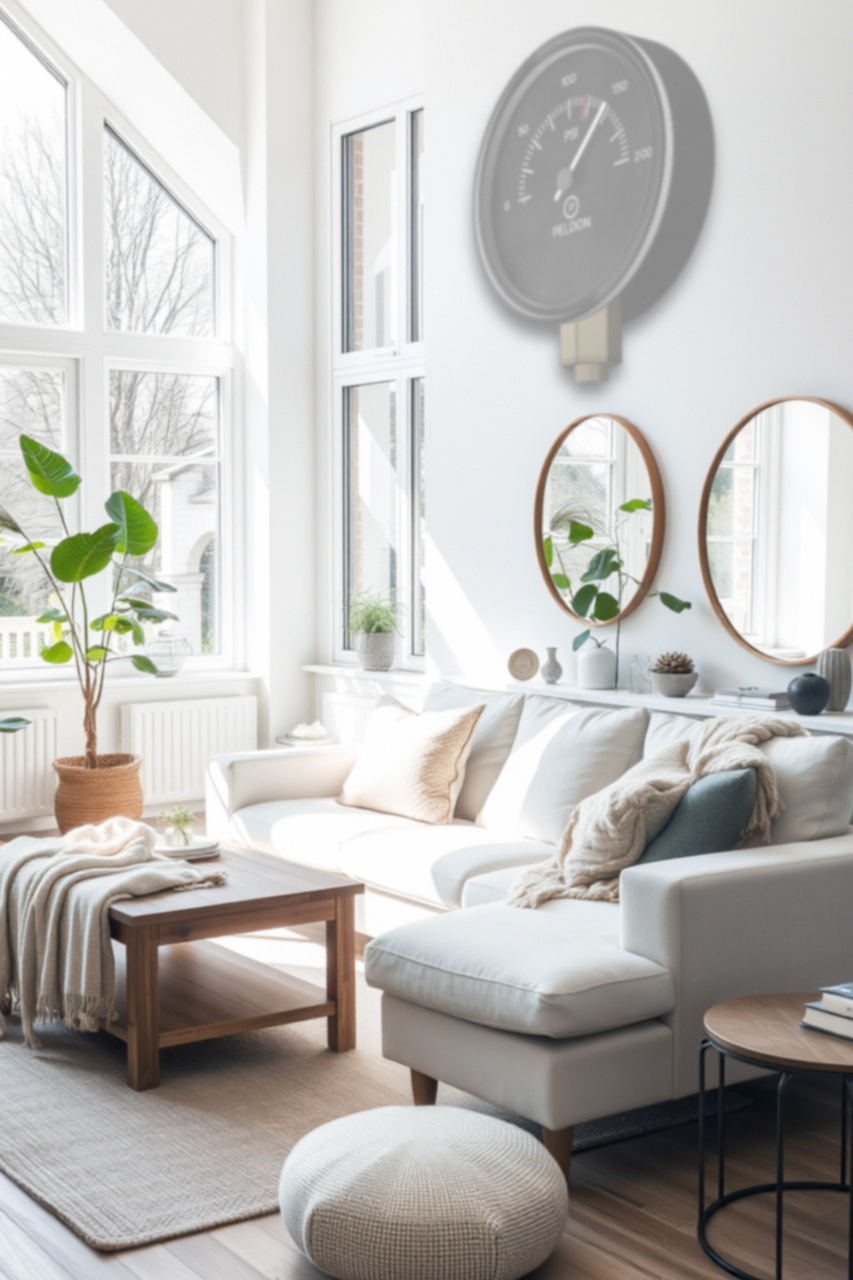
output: 150psi
